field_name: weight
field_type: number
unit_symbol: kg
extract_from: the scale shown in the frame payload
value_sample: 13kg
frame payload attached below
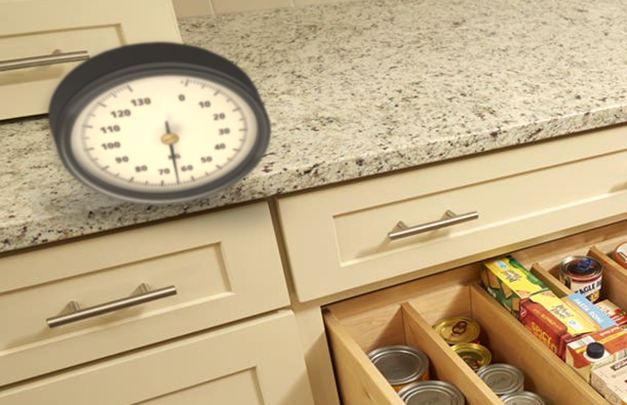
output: 65kg
